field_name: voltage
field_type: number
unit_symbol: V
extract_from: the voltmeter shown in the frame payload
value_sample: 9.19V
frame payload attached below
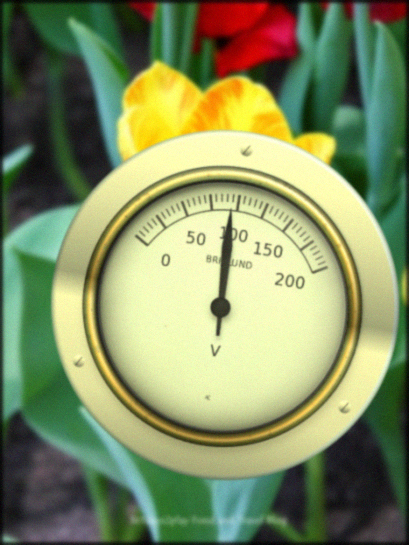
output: 95V
